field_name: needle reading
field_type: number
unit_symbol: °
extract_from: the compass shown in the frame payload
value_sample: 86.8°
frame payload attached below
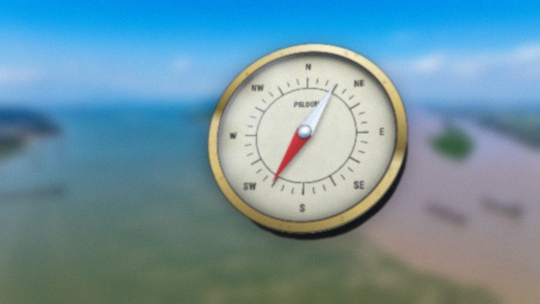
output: 210°
